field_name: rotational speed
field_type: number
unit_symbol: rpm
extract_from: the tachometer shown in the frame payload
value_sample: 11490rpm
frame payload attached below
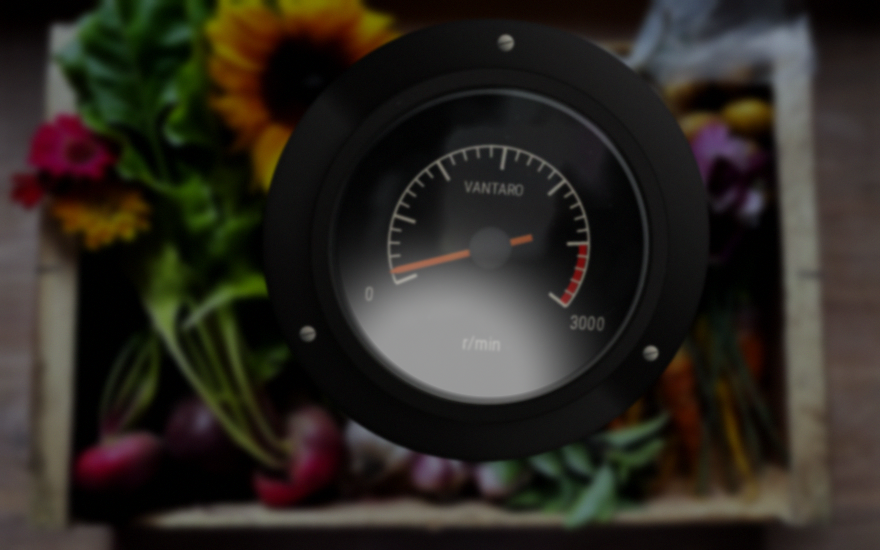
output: 100rpm
